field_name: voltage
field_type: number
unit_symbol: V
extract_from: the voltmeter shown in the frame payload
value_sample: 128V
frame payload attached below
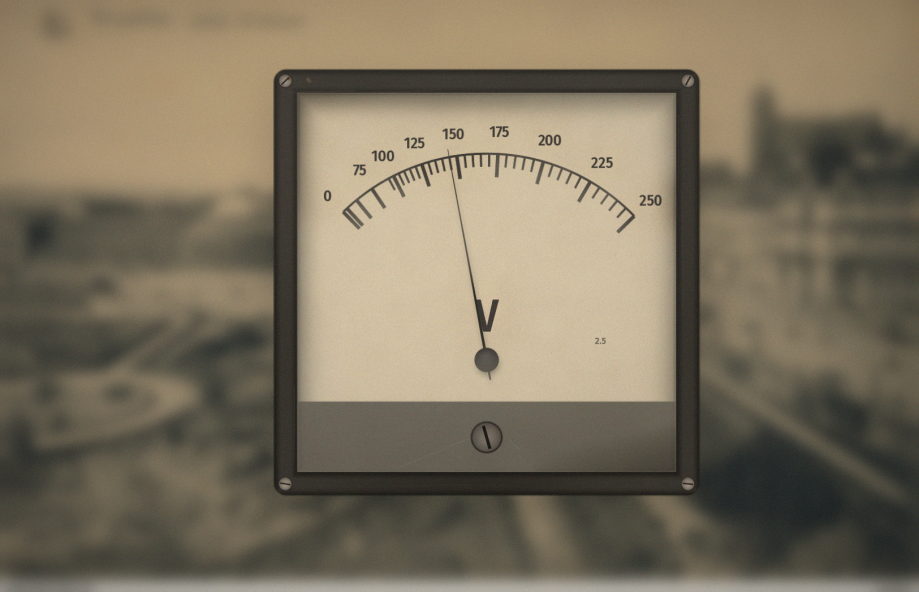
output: 145V
